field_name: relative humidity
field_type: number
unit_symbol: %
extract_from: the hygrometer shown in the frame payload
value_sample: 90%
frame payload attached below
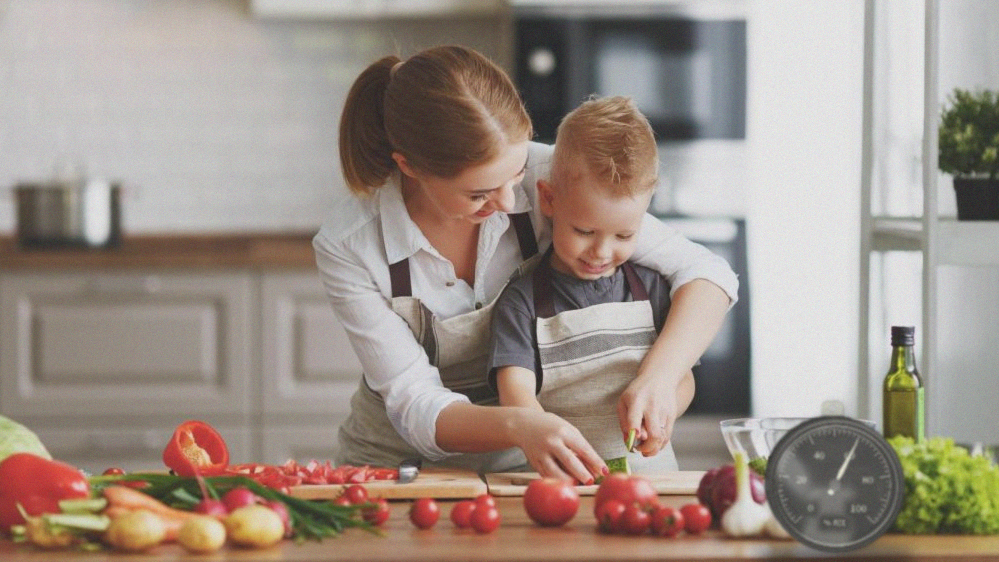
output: 60%
